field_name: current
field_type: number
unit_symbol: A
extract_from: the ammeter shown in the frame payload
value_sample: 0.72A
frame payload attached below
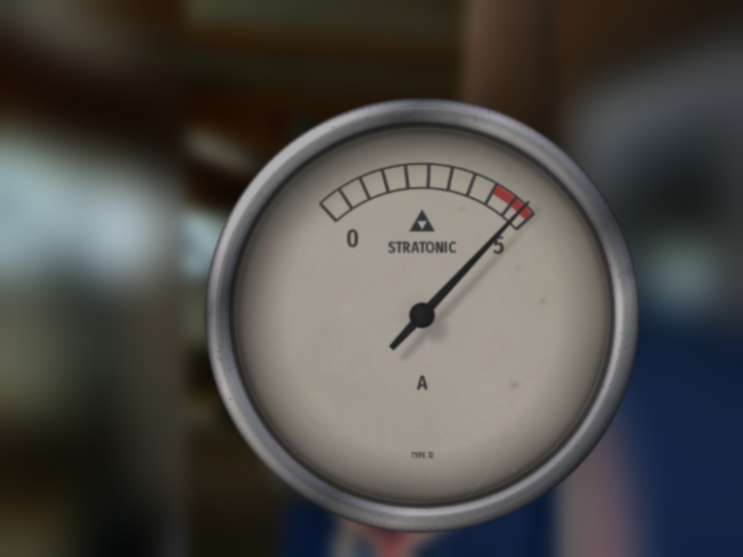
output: 4.75A
